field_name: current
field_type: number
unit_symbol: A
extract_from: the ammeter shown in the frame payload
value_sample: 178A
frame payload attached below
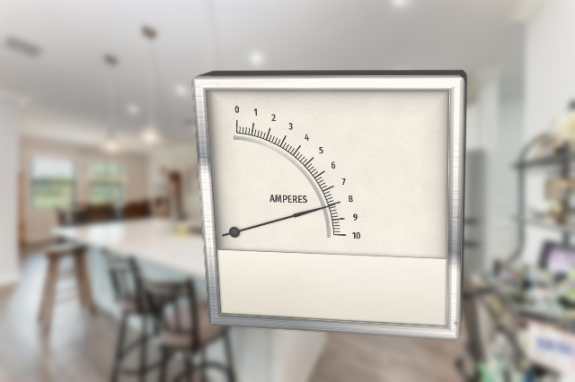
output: 8A
